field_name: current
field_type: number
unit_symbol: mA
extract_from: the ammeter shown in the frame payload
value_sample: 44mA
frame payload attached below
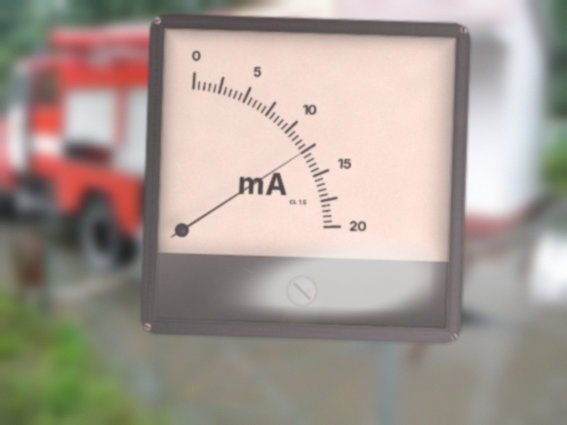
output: 12.5mA
